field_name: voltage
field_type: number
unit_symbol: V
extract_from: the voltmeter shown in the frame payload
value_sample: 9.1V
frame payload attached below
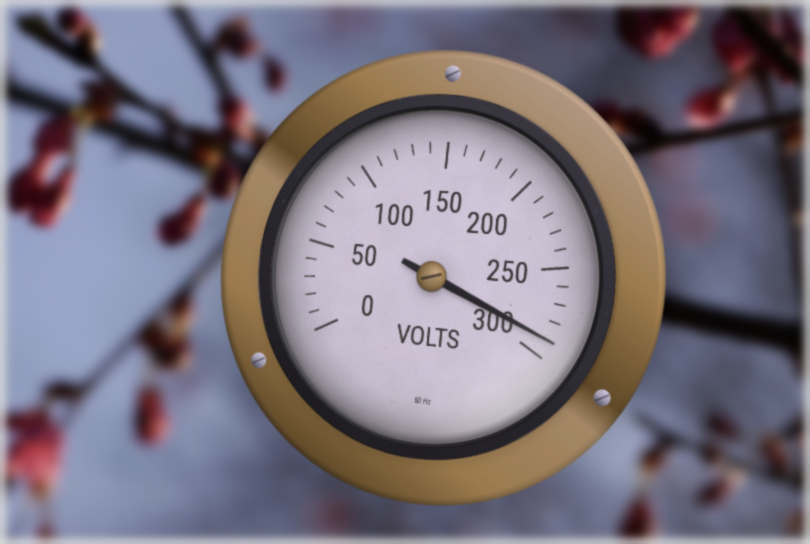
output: 290V
